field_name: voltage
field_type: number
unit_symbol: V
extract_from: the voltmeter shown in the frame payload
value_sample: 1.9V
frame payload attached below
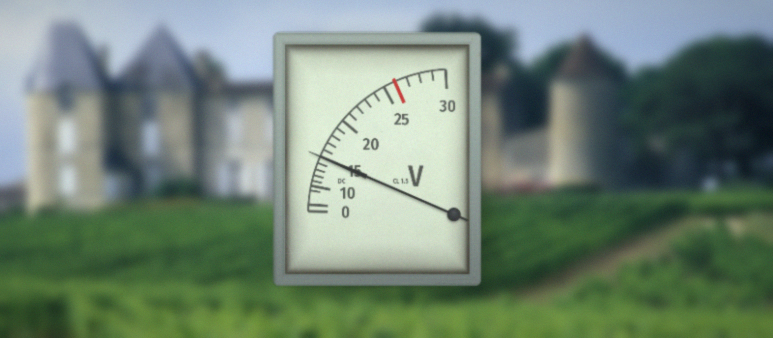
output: 15V
